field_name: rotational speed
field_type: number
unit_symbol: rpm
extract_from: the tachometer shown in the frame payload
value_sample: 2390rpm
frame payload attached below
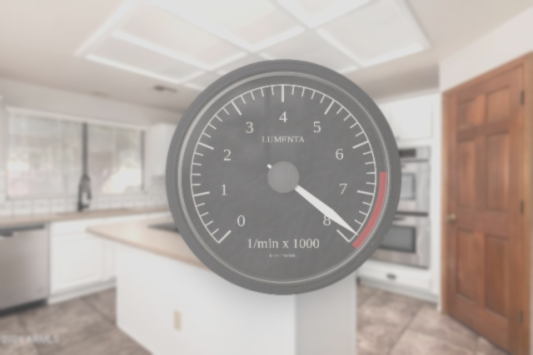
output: 7800rpm
